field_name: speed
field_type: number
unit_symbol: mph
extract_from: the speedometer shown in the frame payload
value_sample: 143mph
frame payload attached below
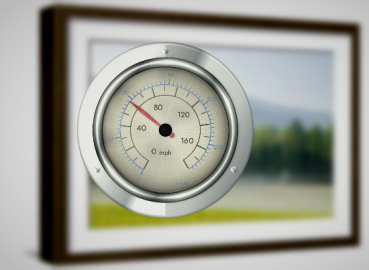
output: 60mph
